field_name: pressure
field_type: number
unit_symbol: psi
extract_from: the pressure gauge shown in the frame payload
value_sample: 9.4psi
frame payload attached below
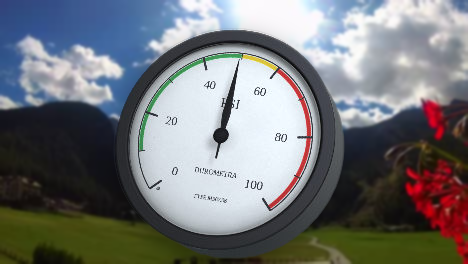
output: 50psi
